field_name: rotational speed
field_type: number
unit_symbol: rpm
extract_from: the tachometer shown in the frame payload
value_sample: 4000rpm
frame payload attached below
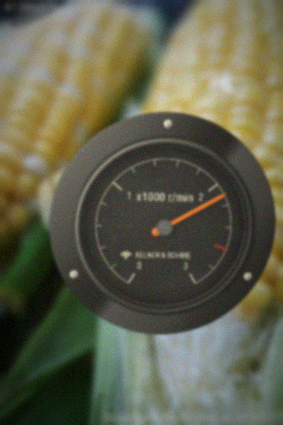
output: 2100rpm
